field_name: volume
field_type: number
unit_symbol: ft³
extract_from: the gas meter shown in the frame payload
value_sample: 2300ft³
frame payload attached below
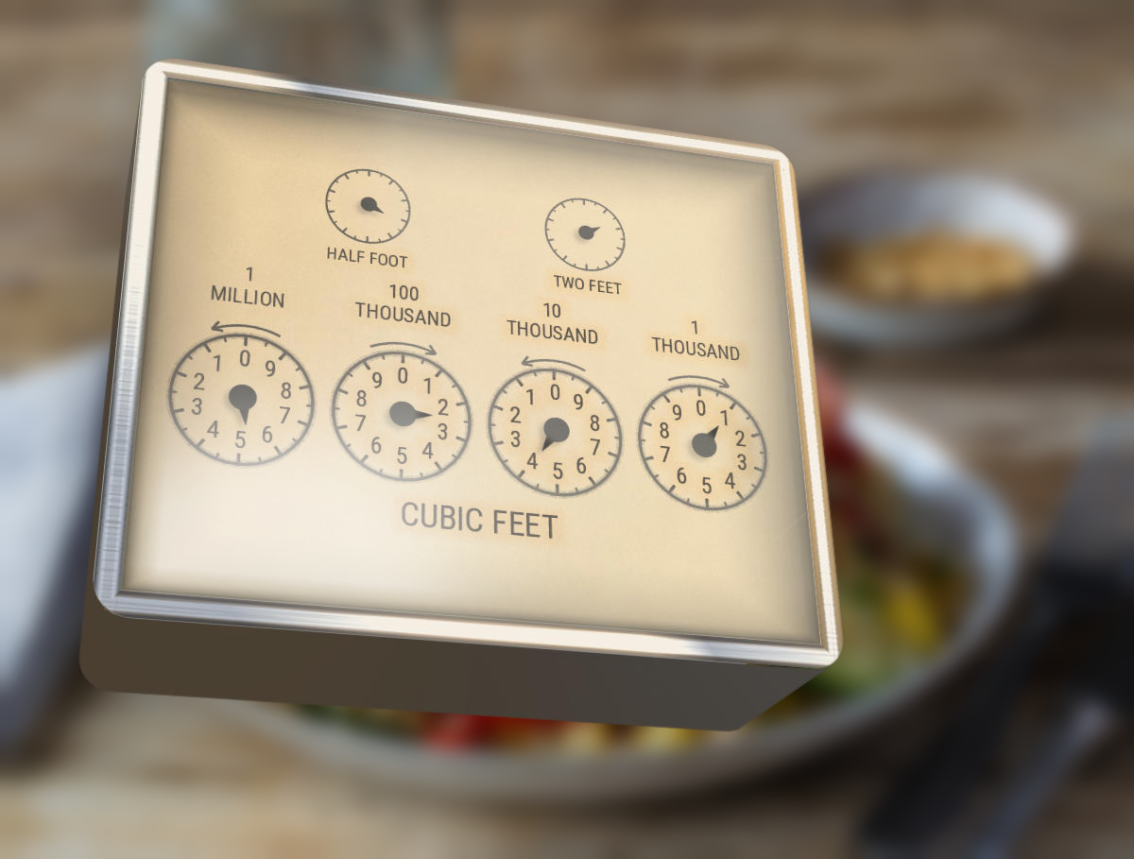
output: 524100ft³
